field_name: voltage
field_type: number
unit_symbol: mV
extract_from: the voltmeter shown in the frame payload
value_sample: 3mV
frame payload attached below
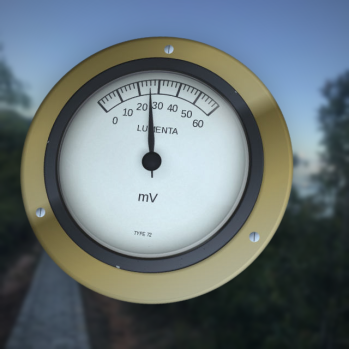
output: 26mV
